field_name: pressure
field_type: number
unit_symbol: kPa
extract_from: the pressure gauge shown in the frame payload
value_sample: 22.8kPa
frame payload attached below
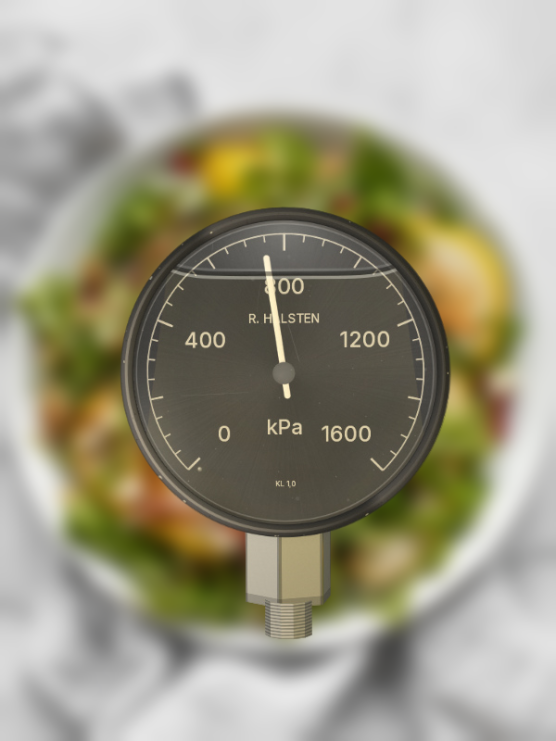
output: 750kPa
